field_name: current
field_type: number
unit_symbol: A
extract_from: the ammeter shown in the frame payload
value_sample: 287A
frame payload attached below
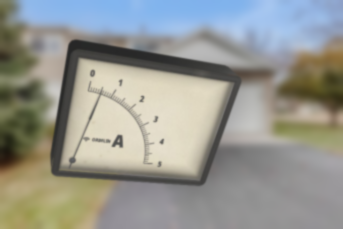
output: 0.5A
